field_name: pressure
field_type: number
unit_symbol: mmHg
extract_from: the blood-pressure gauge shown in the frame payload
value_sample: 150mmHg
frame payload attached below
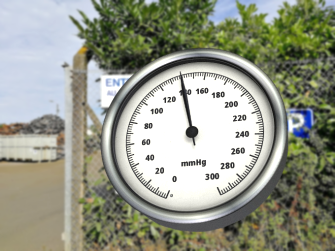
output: 140mmHg
